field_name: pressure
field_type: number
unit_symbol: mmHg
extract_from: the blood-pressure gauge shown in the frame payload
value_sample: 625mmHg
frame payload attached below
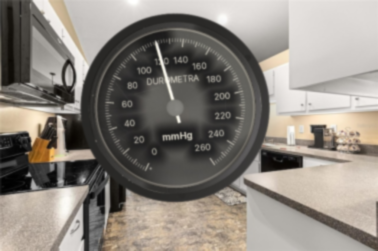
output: 120mmHg
